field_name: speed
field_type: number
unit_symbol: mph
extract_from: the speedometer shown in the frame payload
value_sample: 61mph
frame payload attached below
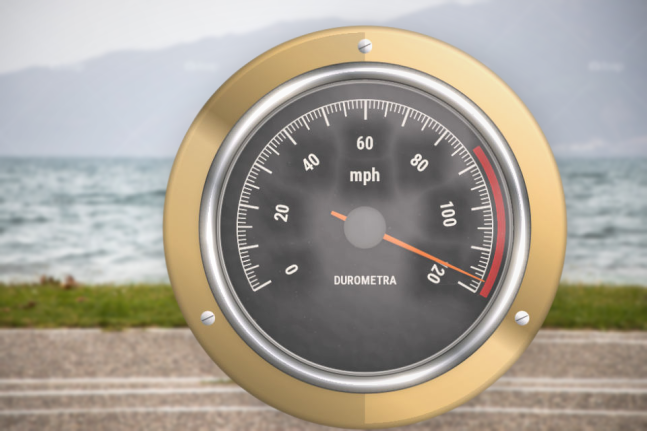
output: 117mph
